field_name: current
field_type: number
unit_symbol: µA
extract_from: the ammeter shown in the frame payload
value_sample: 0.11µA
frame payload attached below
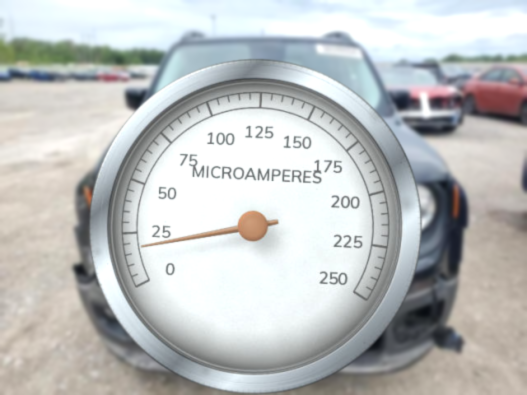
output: 17.5µA
